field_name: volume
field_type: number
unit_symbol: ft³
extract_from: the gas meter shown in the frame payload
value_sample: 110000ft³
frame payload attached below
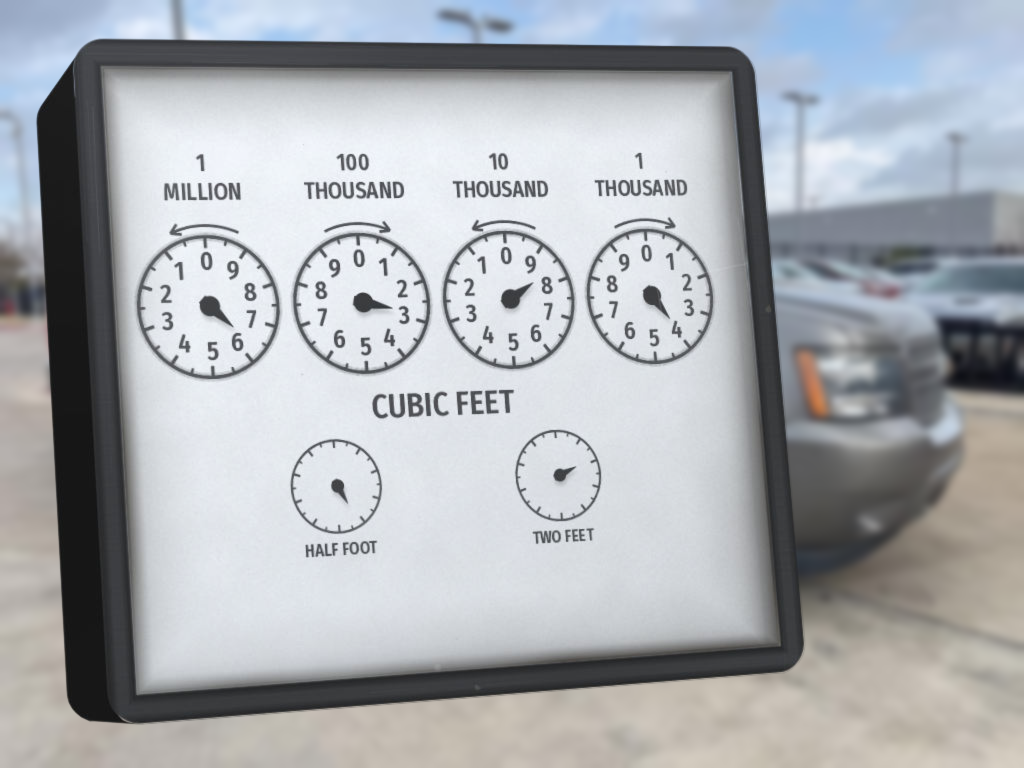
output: 628400ft³
